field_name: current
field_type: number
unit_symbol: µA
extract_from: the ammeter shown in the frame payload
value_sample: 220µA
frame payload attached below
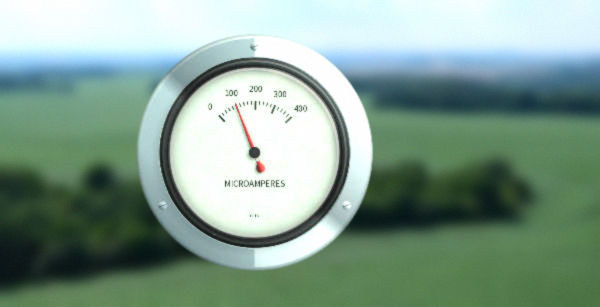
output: 100µA
